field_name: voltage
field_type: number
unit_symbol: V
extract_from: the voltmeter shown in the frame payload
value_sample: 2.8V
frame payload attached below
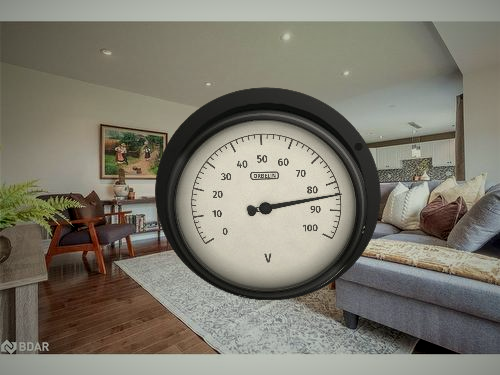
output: 84V
